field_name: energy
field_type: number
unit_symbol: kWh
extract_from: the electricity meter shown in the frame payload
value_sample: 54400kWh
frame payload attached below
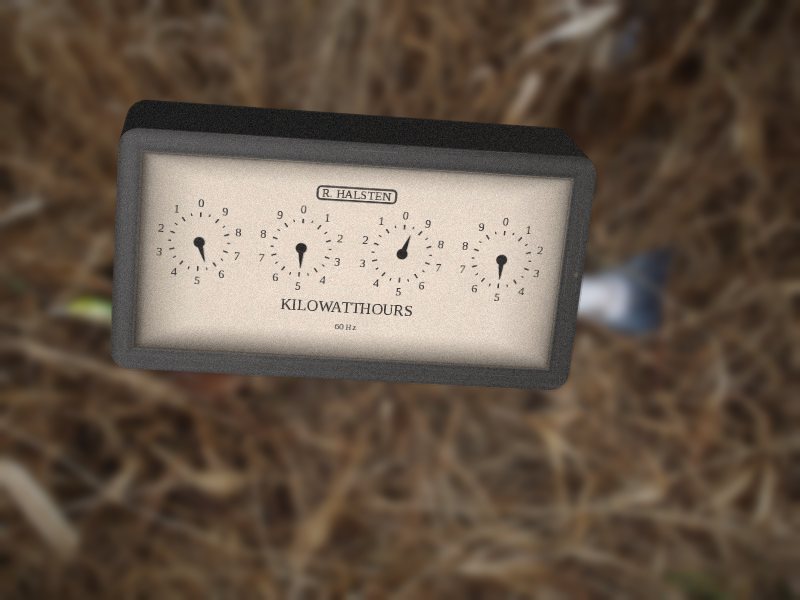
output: 5495kWh
